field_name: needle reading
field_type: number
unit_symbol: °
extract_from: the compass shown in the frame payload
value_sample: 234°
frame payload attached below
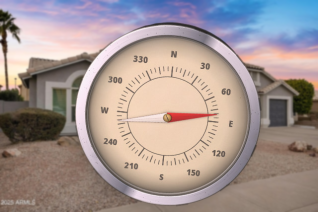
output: 80°
